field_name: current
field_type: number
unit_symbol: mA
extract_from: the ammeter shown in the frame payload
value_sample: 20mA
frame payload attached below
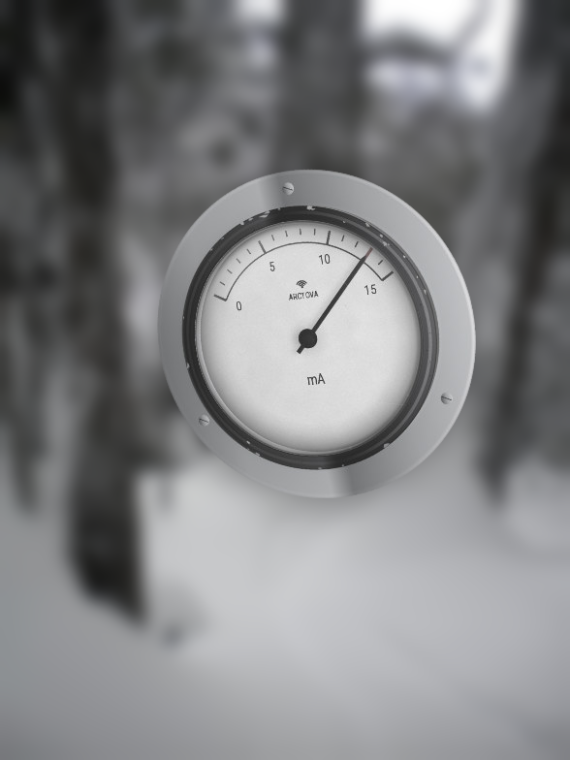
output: 13mA
